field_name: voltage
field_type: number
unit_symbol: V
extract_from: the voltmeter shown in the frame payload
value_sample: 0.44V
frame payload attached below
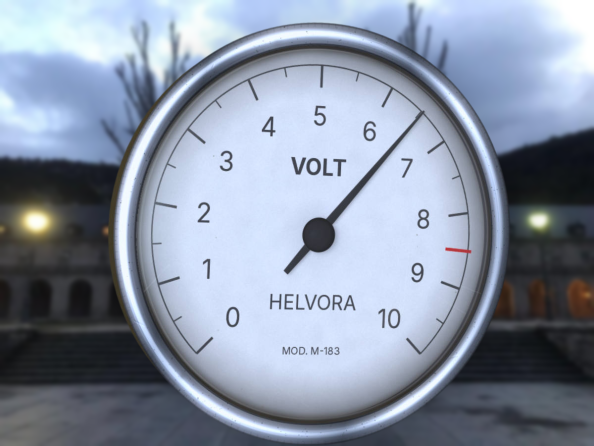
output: 6.5V
